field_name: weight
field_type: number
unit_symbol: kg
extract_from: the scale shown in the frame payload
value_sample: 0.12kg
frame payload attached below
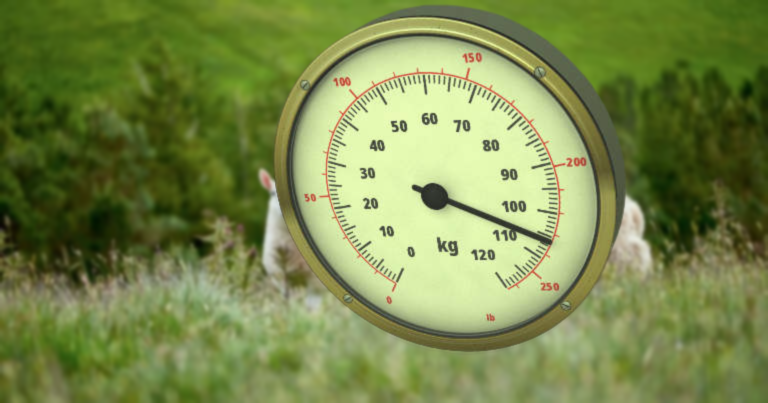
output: 105kg
